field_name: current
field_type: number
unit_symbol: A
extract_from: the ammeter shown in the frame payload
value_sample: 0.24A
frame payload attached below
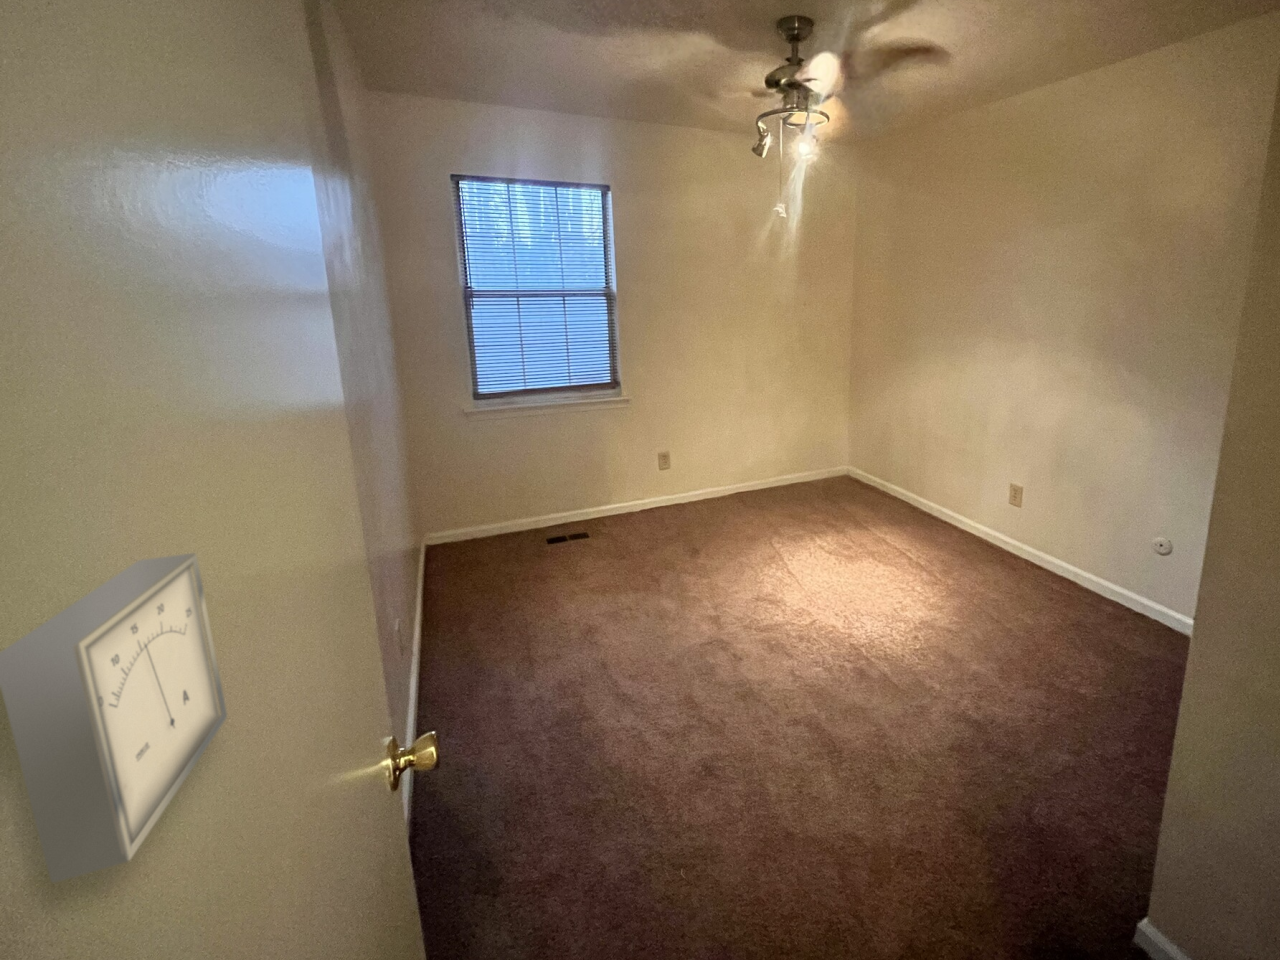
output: 15A
